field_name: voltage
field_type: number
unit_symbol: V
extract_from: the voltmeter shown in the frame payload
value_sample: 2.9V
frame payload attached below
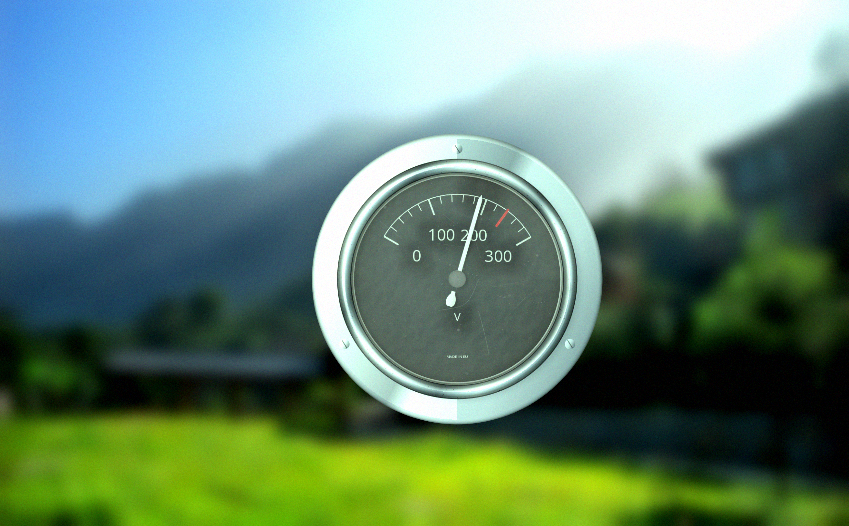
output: 190V
